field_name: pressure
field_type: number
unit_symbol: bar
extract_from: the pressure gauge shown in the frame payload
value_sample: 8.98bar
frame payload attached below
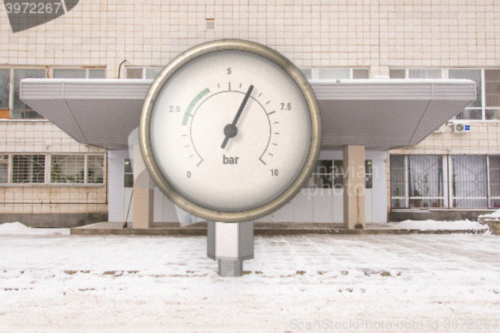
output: 6bar
